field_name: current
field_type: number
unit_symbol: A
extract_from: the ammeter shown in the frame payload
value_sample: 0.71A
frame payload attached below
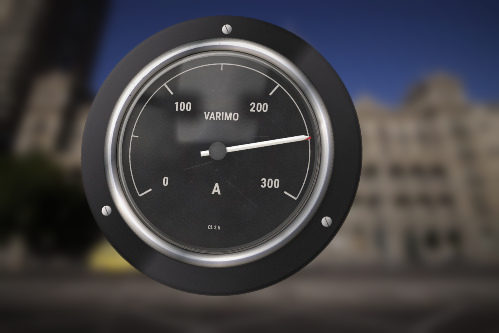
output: 250A
